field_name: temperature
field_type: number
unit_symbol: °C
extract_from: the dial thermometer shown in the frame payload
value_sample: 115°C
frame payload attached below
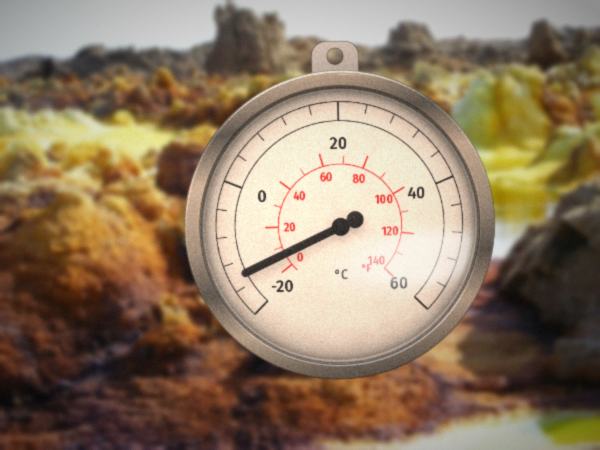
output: -14°C
